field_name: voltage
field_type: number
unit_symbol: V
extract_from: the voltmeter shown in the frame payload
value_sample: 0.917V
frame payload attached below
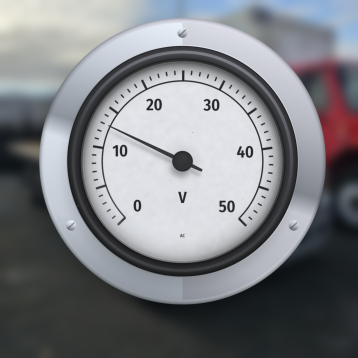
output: 13V
